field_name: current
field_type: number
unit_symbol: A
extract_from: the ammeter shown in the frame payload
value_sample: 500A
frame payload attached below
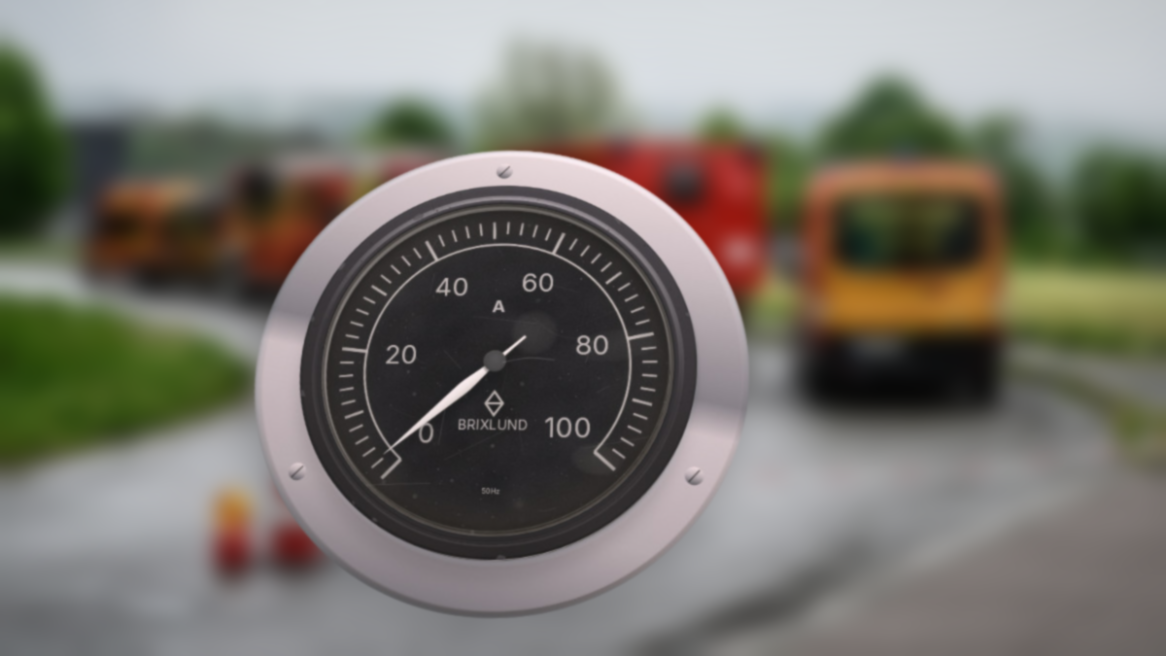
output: 2A
